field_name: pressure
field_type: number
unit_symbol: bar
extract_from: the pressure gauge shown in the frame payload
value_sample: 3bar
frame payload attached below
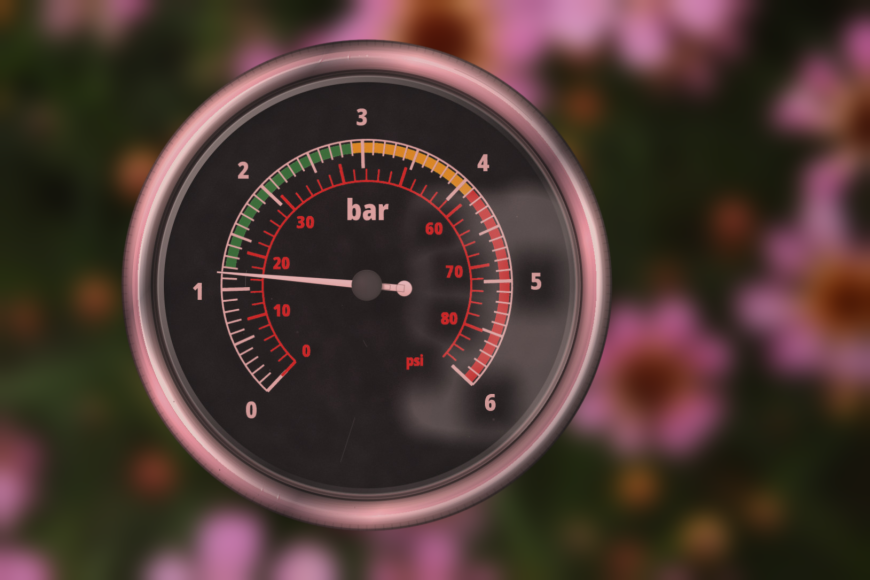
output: 1.15bar
